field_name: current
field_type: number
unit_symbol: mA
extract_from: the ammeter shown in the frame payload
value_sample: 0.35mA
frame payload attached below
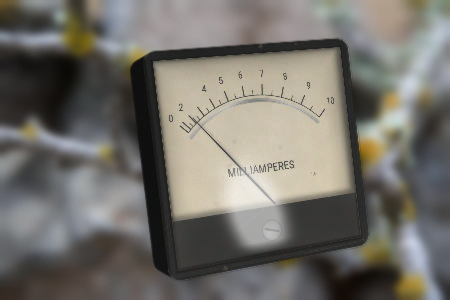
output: 2mA
